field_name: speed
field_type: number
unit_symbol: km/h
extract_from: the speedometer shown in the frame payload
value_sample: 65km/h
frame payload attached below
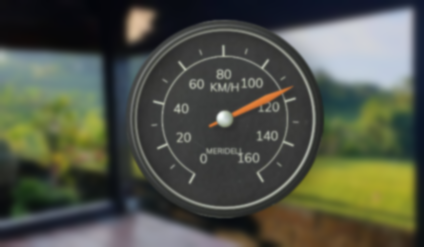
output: 115km/h
